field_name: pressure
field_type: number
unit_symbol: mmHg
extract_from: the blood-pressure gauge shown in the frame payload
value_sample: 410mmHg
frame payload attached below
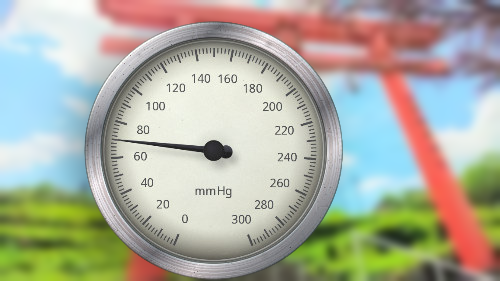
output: 70mmHg
